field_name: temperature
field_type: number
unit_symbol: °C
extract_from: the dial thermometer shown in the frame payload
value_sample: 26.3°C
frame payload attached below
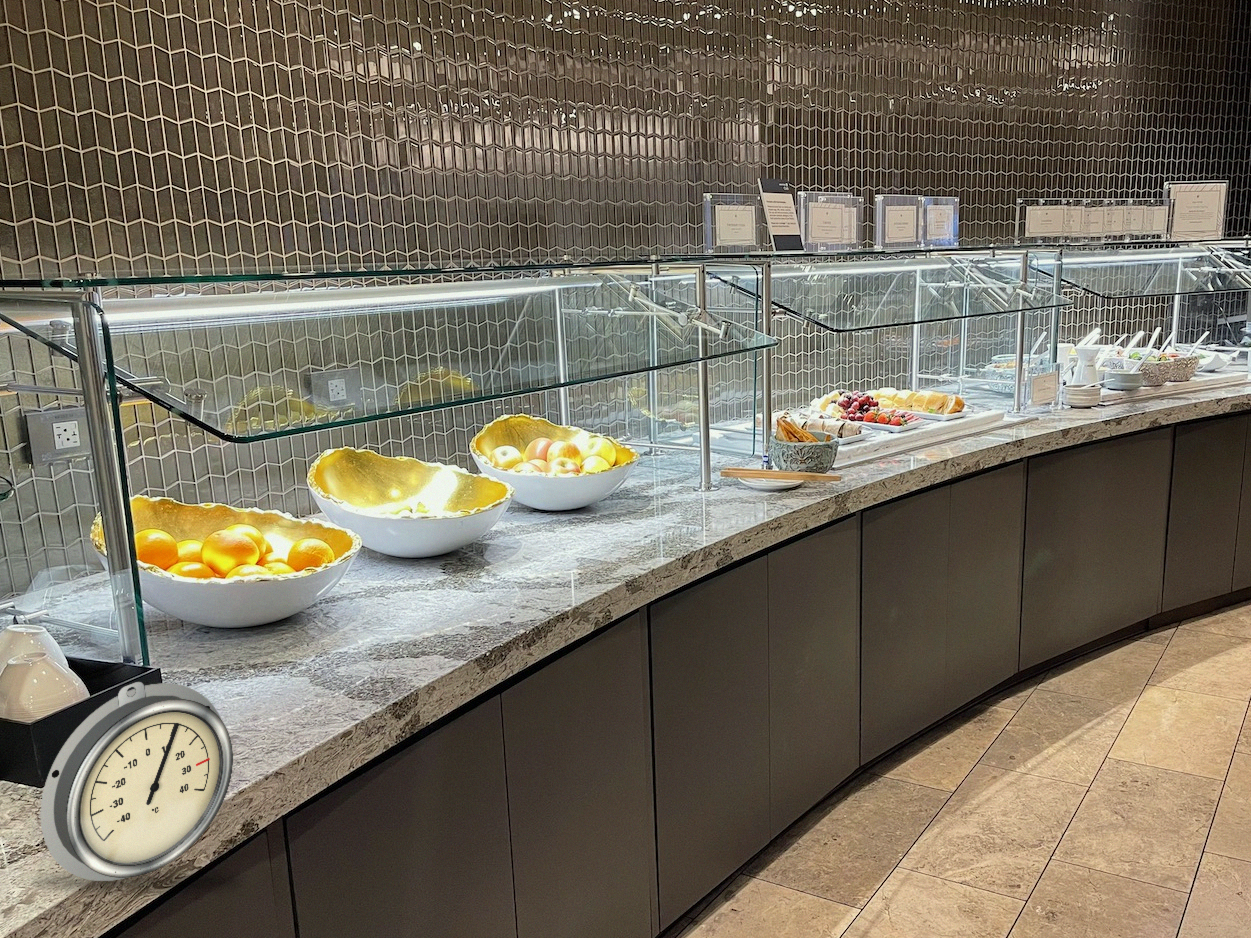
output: 10°C
